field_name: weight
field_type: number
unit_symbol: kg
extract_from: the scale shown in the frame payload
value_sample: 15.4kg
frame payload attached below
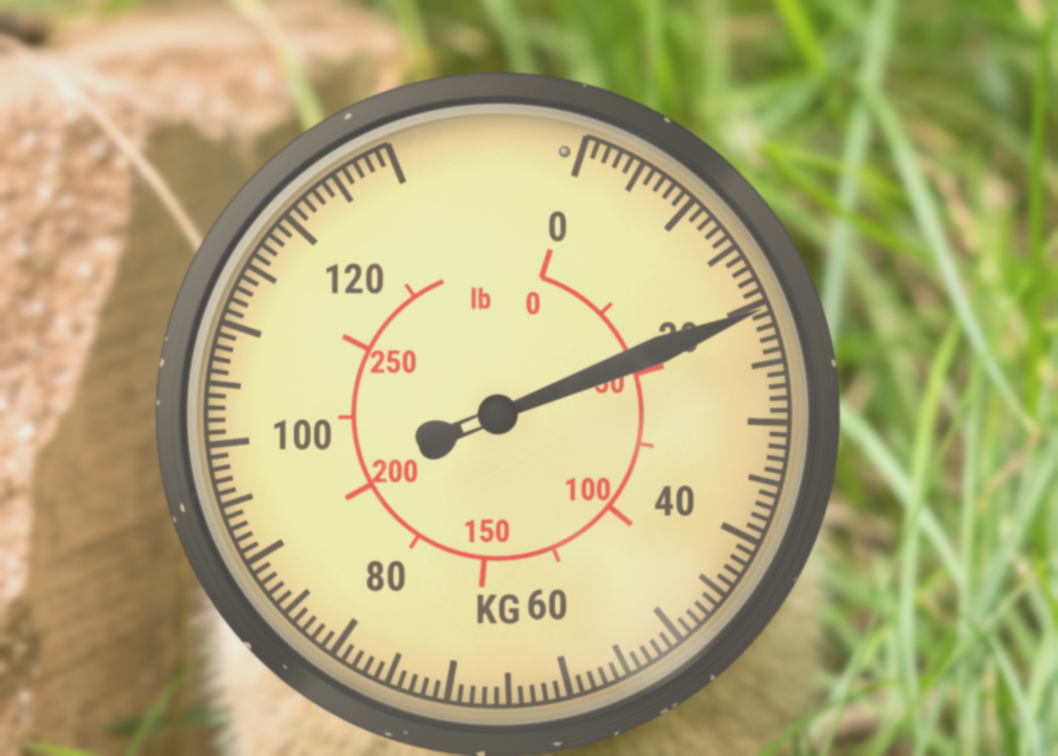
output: 20.5kg
